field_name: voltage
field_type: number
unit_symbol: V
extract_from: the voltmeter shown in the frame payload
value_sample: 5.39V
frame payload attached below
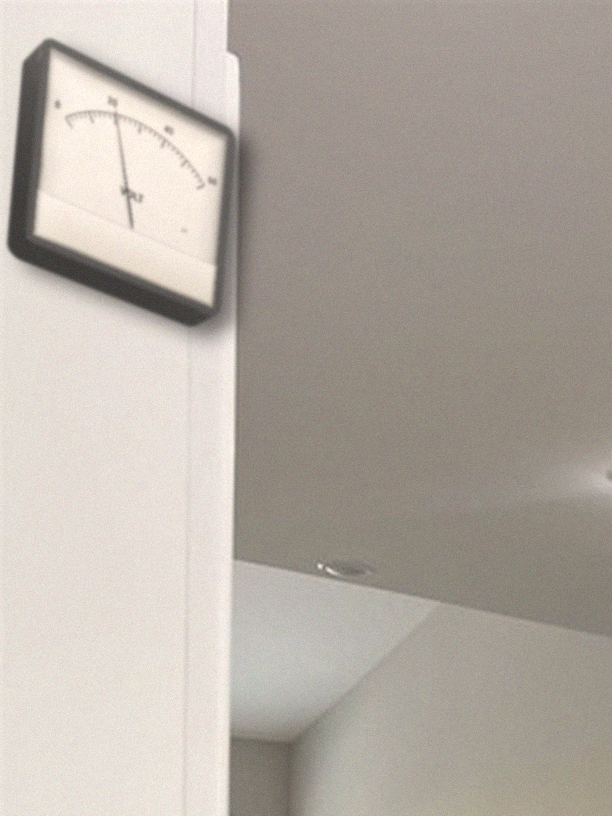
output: 20V
